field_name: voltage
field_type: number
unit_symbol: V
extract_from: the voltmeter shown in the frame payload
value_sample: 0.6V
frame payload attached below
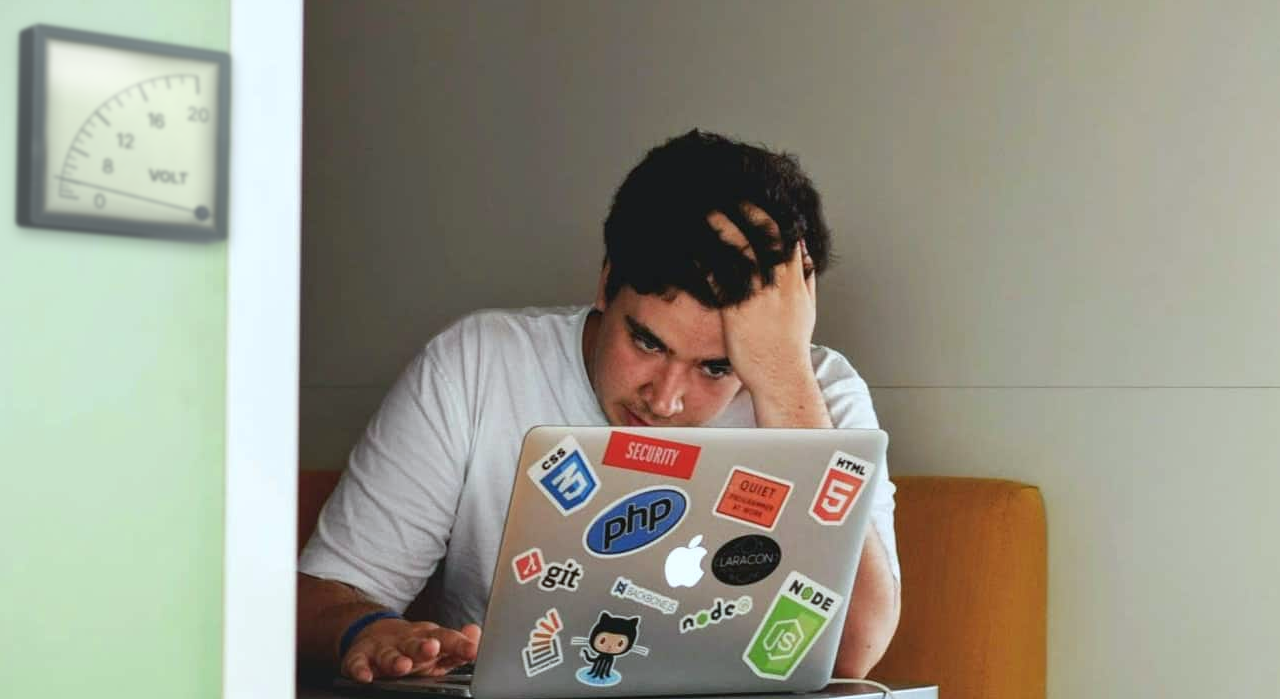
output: 4V
